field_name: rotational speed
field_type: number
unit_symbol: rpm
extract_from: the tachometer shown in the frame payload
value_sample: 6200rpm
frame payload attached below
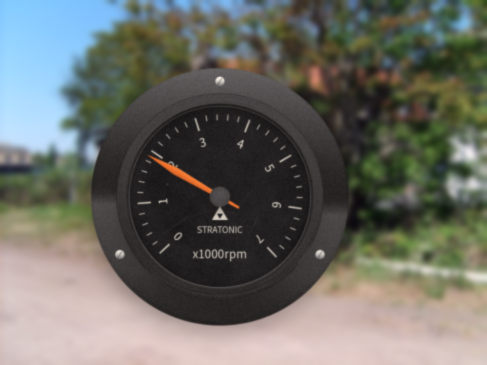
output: 1900rpm
